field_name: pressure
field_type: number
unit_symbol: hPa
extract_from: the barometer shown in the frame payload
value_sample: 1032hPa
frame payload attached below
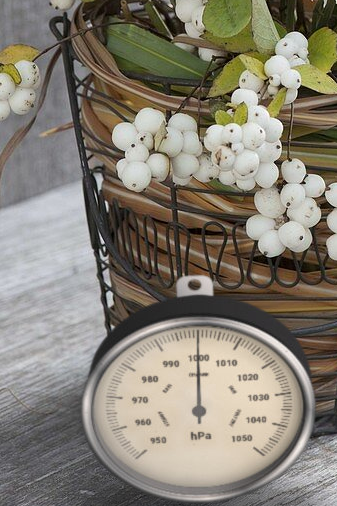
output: 1000hPa
